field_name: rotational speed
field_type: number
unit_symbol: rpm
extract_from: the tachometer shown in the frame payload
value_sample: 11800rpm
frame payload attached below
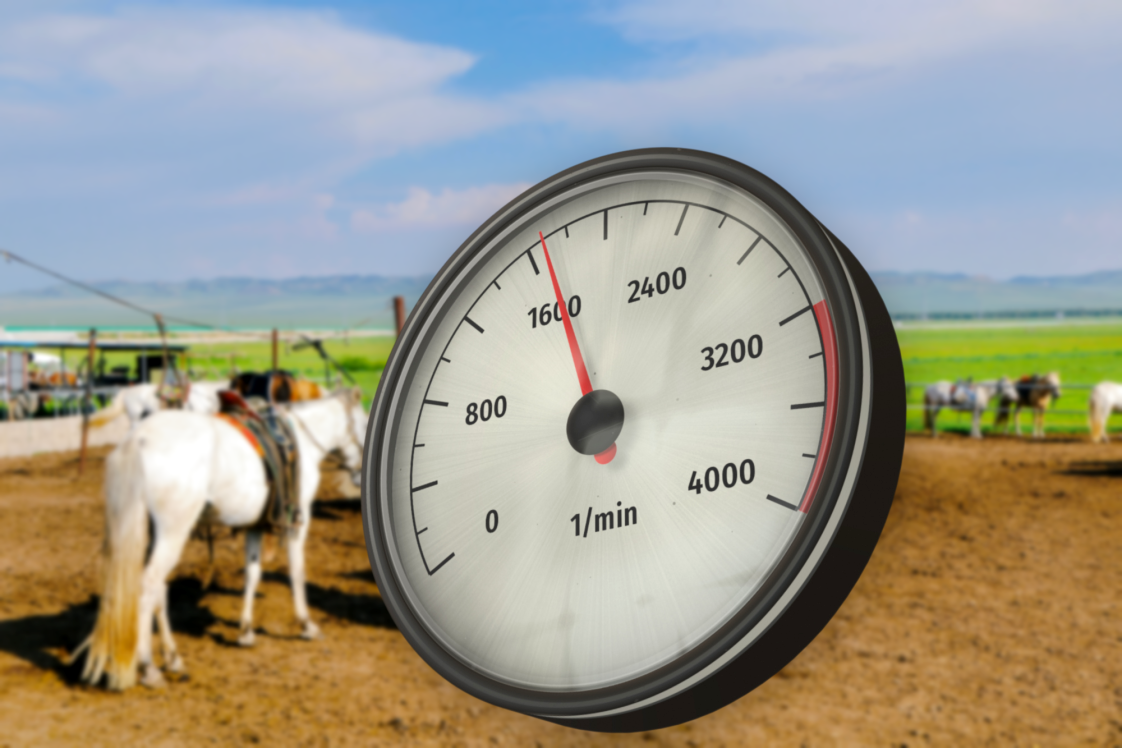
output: 1700rpm
